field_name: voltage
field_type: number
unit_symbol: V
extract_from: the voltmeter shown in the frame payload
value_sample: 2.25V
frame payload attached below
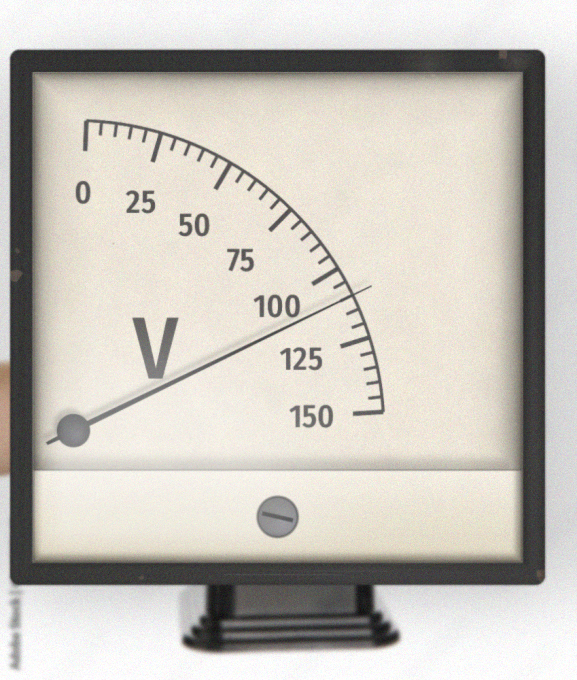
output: 110V
